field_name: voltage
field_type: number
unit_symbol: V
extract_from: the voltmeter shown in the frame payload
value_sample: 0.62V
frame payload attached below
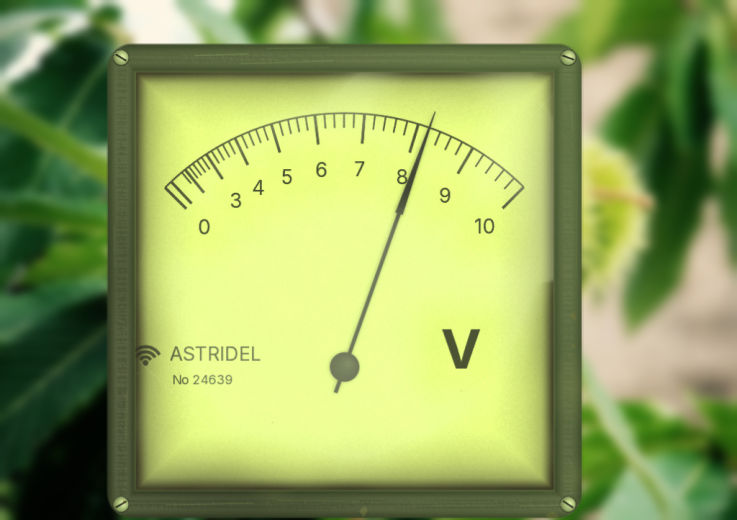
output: 8.2V
